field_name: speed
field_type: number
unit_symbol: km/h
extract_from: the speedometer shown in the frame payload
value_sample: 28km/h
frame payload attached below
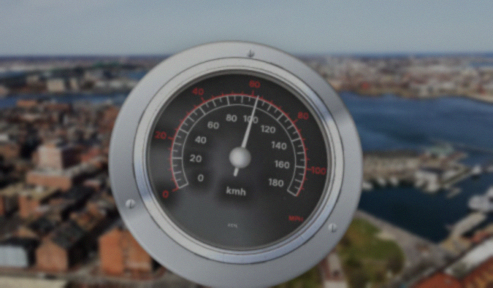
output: 100km/h
